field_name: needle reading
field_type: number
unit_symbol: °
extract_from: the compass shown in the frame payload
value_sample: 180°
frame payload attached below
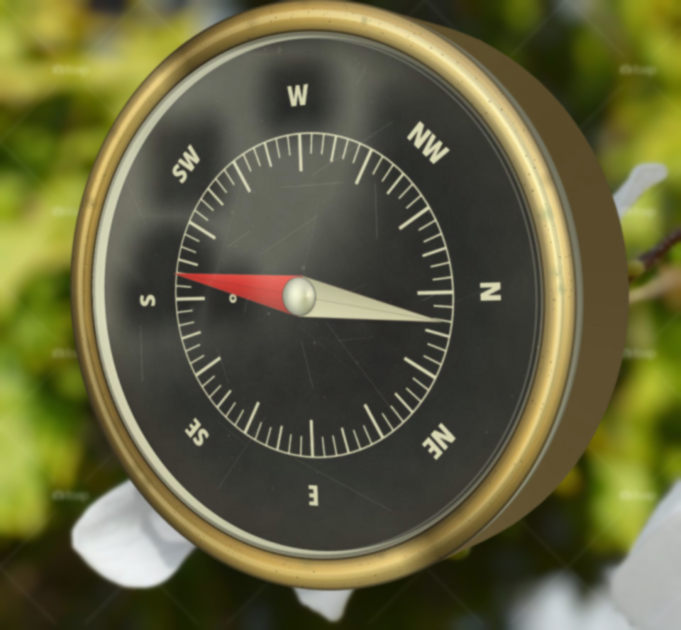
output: 190°
